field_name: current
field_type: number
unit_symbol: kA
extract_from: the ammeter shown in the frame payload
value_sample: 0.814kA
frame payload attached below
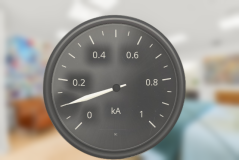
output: 0.1kA
